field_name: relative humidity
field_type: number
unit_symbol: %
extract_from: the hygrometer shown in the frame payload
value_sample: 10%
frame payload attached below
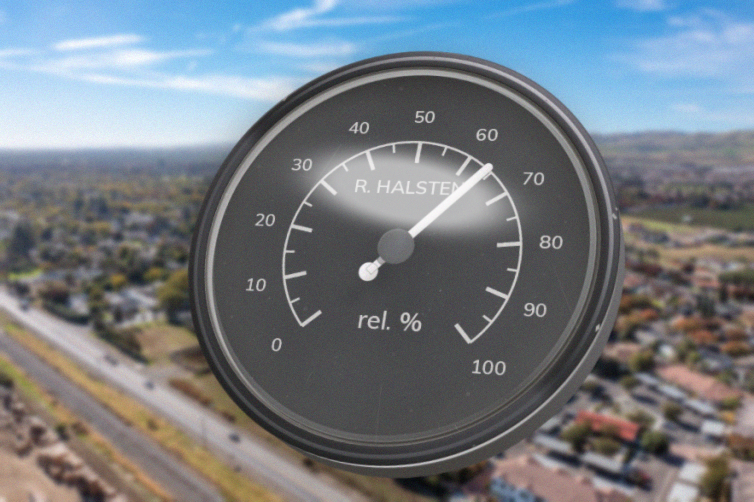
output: 65%
